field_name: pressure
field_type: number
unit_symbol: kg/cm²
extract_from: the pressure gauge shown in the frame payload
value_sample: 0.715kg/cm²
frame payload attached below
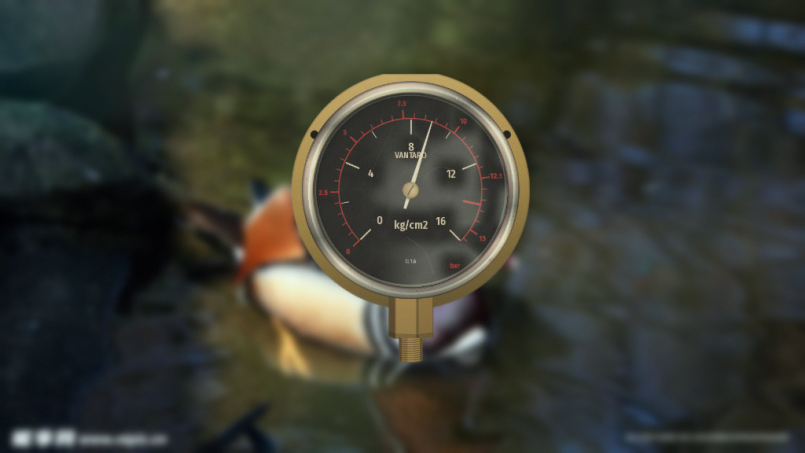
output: 9kg/cm²
